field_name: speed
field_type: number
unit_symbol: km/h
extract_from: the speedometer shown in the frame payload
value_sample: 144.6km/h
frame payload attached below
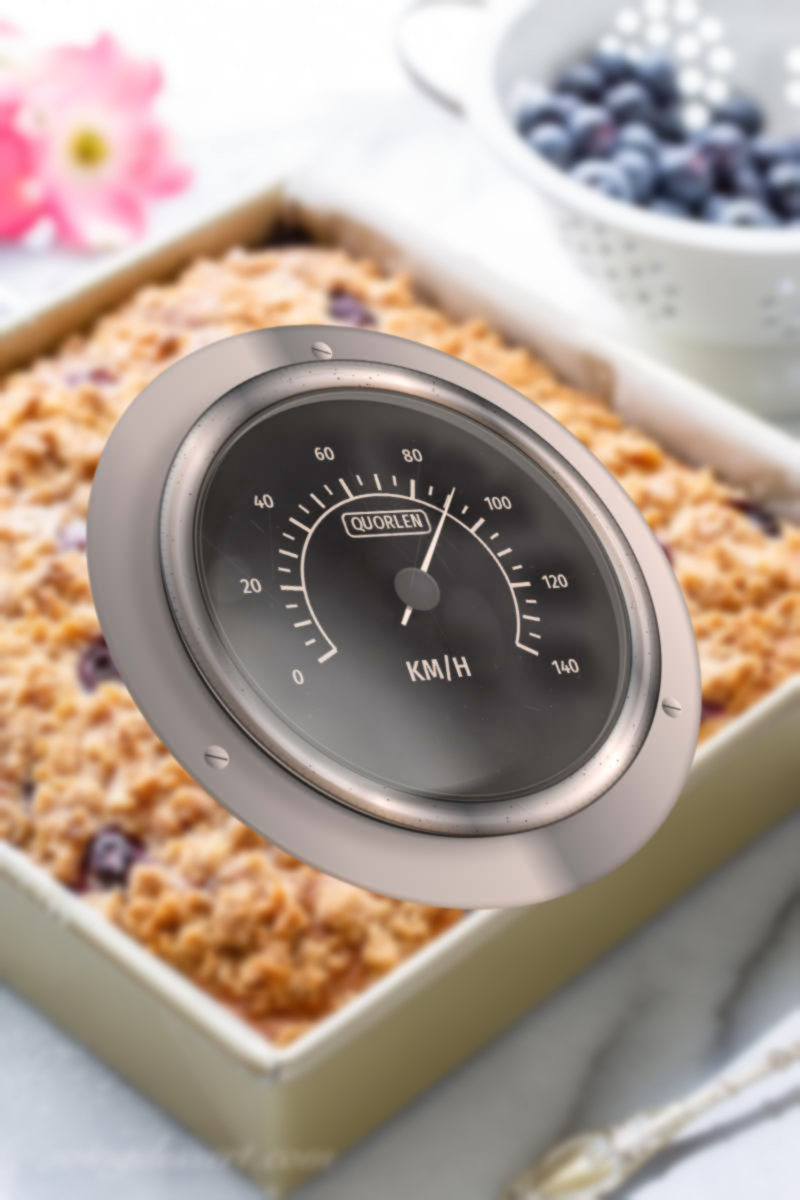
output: 90km/h
